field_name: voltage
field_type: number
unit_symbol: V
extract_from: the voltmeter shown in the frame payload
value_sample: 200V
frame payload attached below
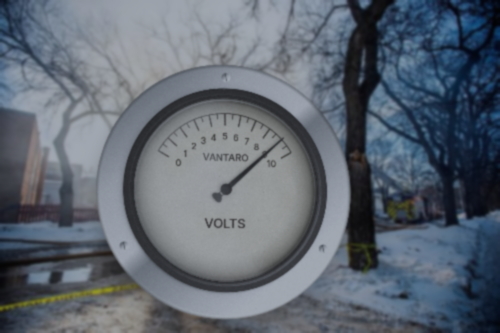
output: 9V
